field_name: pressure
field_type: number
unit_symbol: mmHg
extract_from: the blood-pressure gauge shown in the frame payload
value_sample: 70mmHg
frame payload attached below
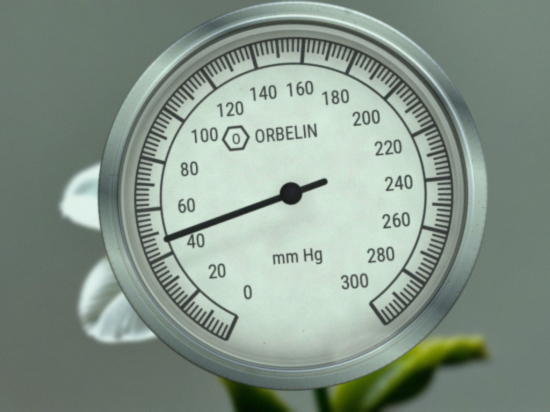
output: 46mmHg
